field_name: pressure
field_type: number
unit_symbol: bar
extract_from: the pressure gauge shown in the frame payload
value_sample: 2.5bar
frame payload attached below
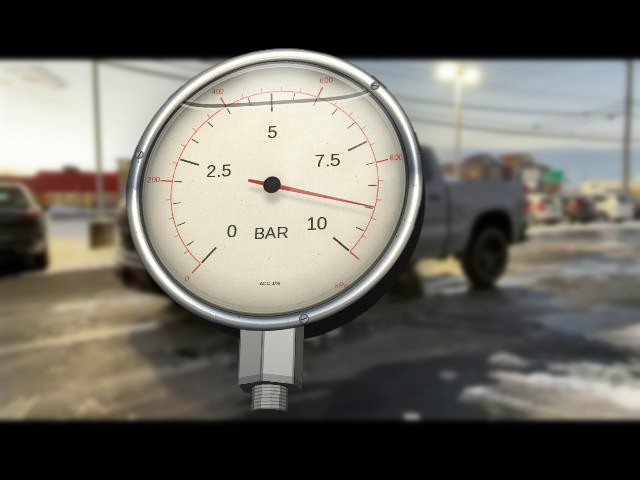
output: 9bar
